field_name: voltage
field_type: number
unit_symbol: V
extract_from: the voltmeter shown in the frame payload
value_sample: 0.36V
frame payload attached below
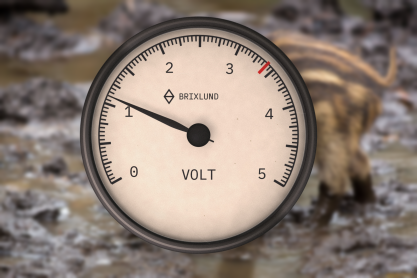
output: 1.1V
